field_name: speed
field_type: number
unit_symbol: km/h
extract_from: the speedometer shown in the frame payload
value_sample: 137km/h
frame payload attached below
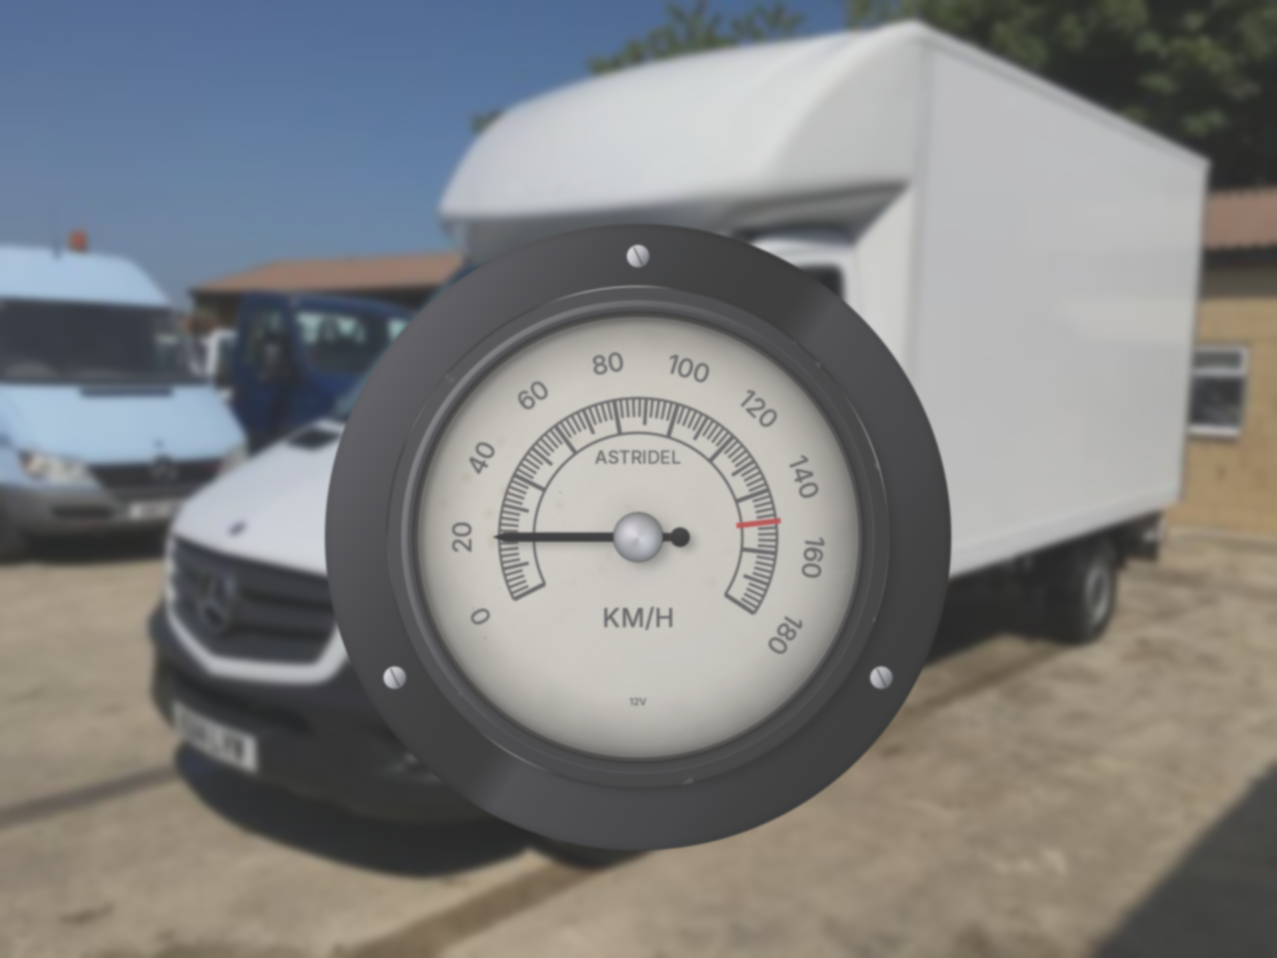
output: 20km/h
